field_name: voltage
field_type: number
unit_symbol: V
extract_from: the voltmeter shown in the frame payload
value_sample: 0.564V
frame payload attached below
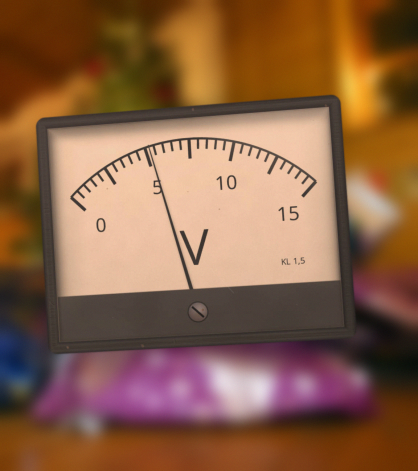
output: 5.25V
